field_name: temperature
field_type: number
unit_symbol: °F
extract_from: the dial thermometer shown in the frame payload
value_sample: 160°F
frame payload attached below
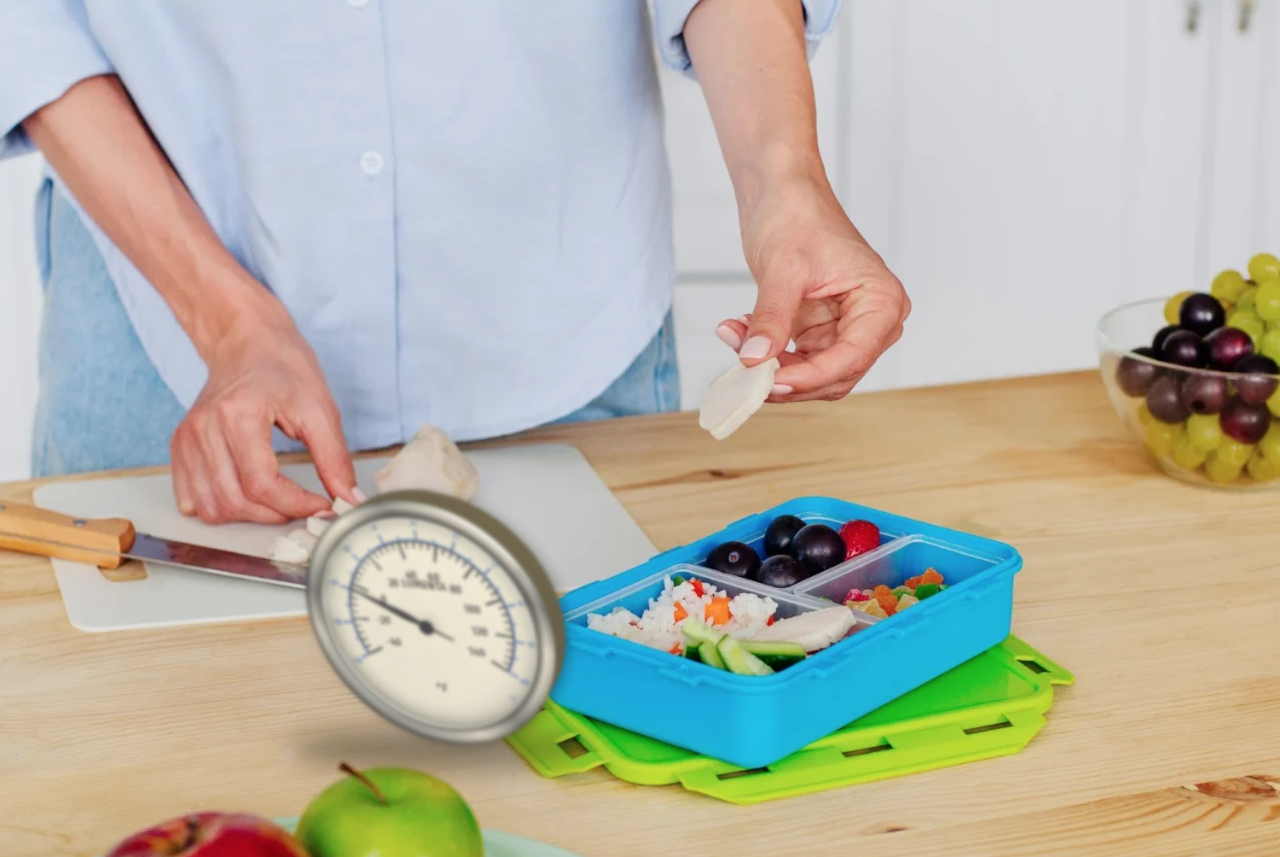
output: 0°F
